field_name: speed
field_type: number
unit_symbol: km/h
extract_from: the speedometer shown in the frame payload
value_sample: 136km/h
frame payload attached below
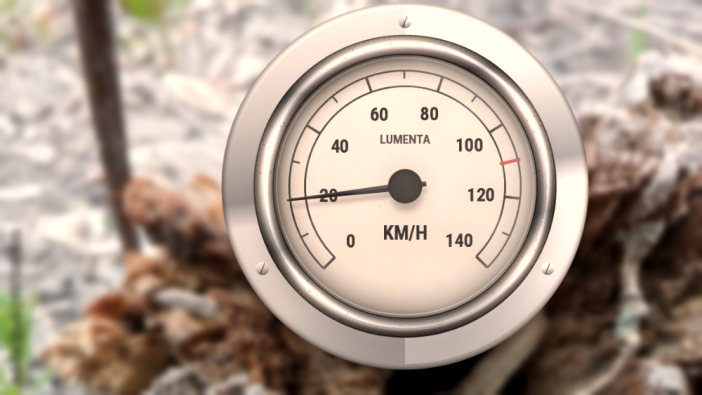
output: 20km/h
